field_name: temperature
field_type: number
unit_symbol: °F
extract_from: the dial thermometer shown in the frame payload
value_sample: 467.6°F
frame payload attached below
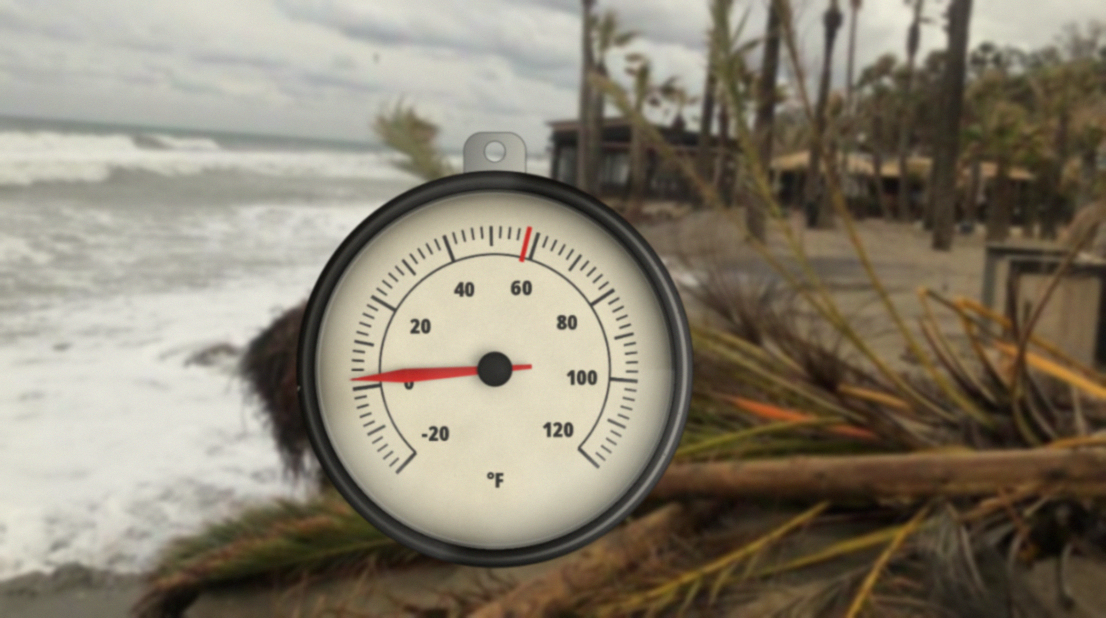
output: 2°F
